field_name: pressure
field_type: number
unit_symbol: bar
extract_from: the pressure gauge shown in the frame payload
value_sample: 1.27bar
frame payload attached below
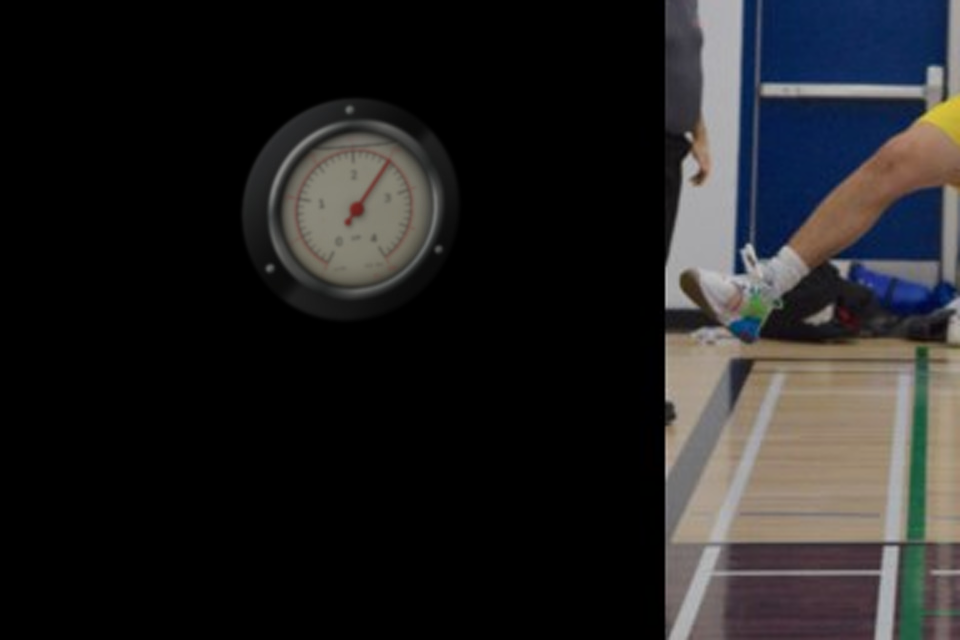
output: 2.5bar
